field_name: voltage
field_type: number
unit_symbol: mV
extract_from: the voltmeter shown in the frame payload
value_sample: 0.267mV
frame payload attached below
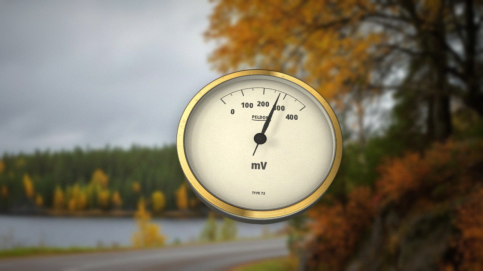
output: 275mV
